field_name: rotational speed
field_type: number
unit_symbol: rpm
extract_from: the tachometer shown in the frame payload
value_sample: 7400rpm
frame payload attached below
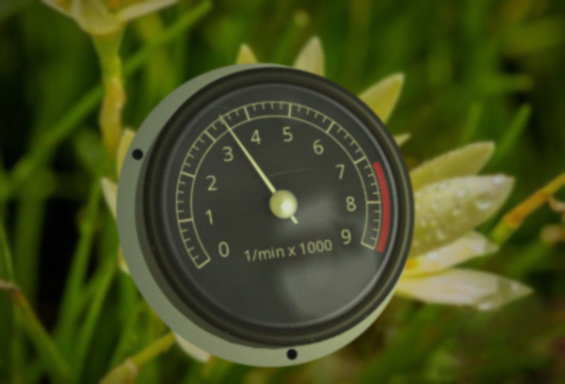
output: 3400rpm
